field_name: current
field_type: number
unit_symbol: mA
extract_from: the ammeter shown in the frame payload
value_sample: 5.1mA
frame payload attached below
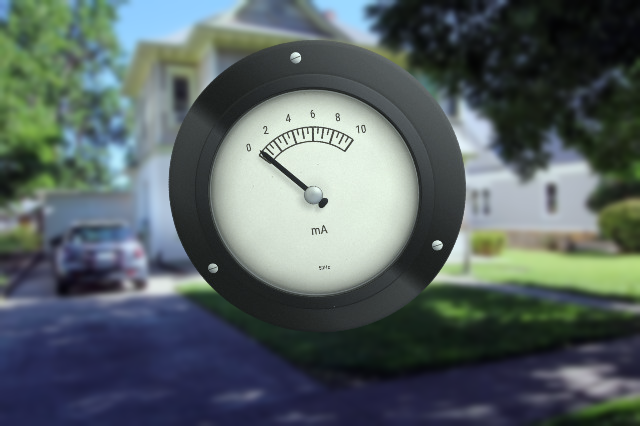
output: 0.5mA
